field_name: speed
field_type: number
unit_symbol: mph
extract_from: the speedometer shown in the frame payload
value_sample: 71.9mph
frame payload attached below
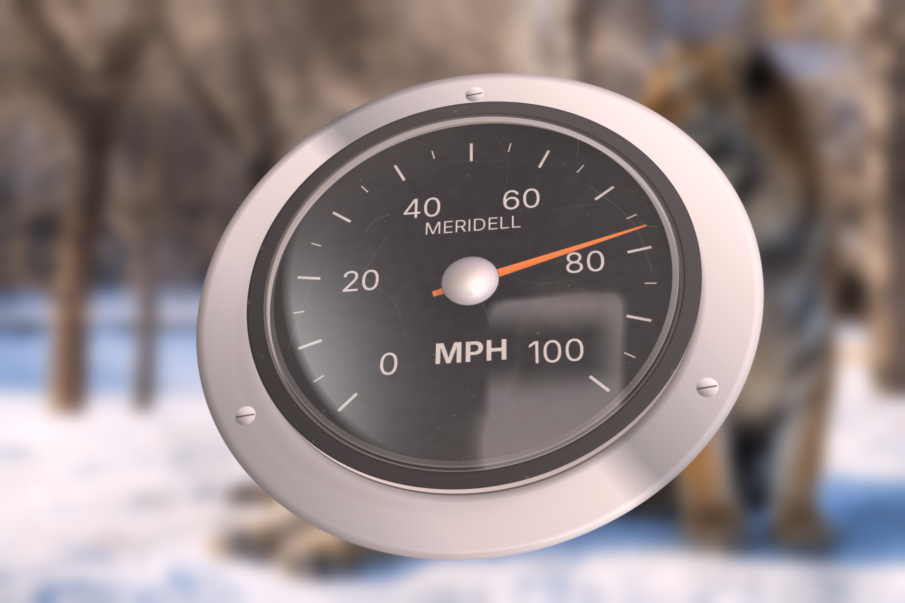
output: 77.5mph
